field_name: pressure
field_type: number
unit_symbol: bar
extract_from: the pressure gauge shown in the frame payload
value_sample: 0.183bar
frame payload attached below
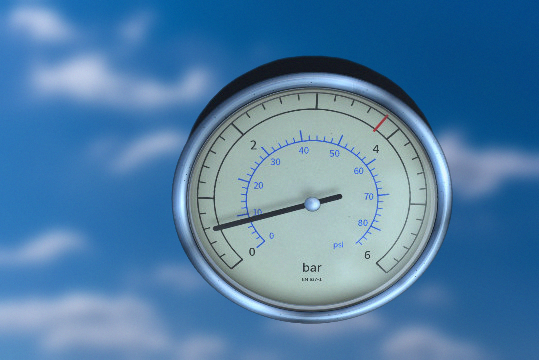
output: 0.6bar
